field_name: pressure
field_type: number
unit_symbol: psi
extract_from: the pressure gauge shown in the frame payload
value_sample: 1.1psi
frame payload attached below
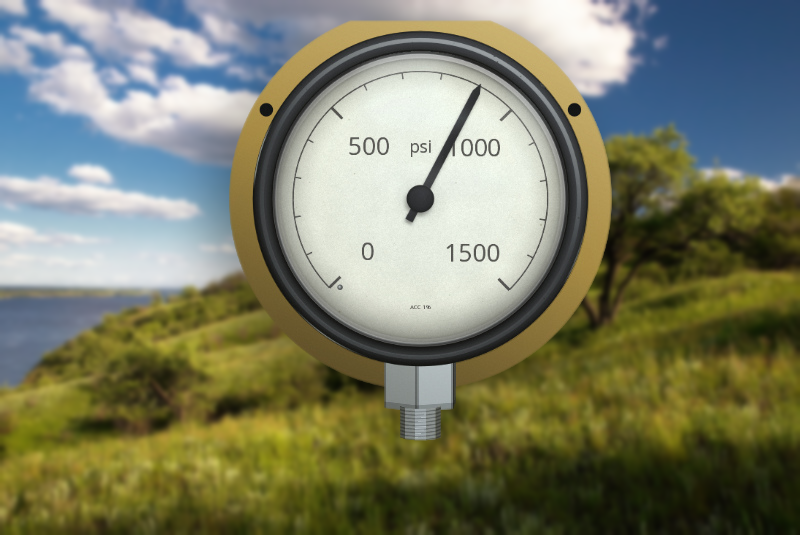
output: 900psi
